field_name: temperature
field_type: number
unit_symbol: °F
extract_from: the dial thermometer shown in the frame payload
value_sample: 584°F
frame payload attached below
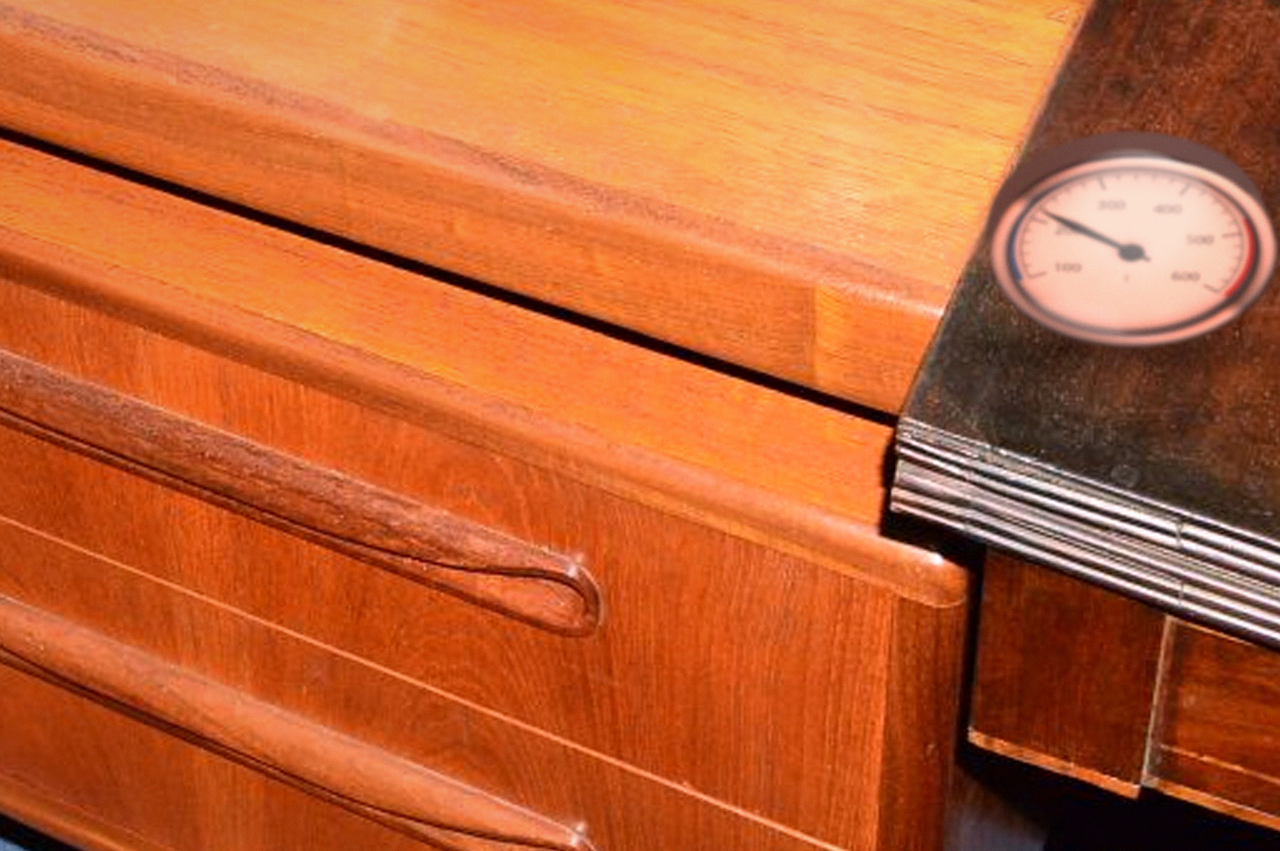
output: 220°F
